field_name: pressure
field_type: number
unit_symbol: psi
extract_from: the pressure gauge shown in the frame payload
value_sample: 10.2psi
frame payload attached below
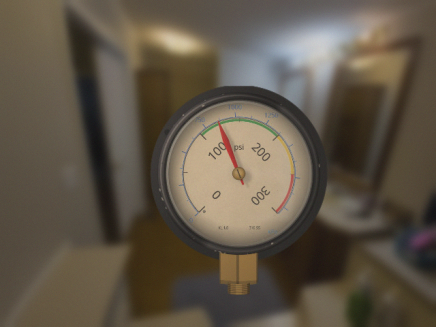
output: 125psi
